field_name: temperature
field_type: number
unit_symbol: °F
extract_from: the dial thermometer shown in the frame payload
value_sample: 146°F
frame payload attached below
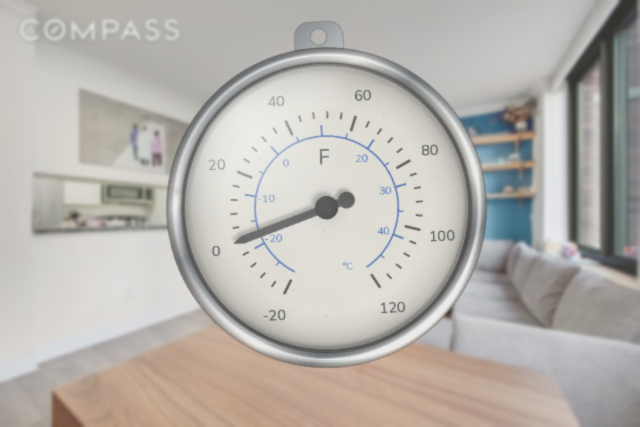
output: 0°F
